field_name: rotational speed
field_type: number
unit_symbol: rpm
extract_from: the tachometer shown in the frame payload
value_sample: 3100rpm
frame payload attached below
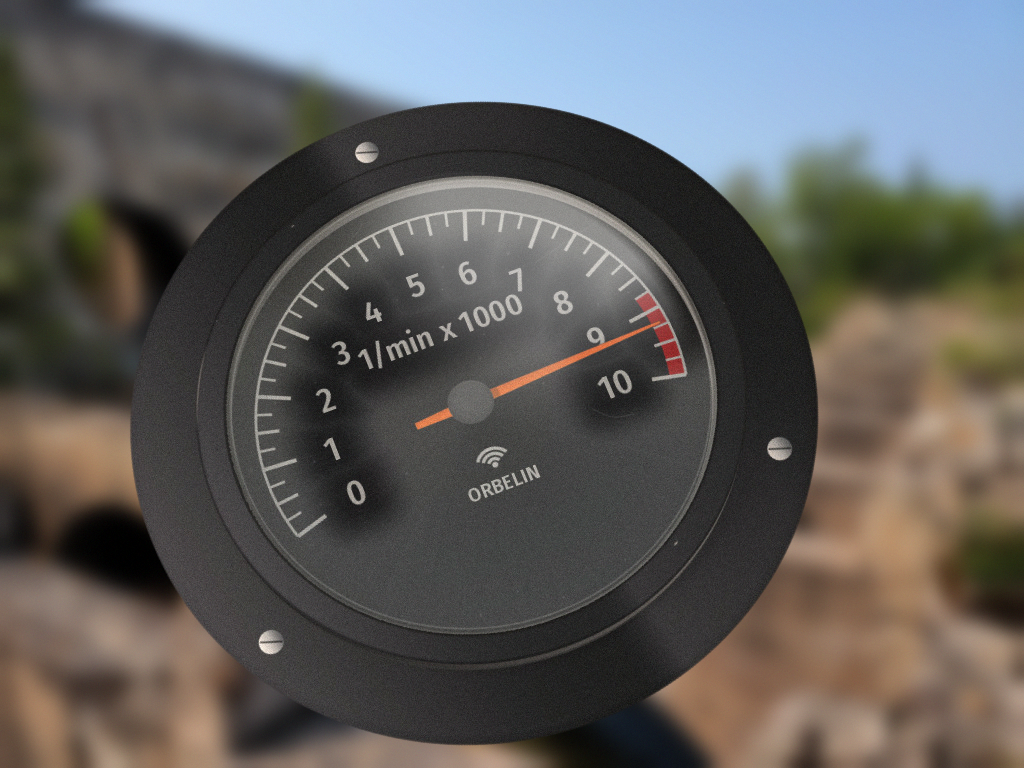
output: 9250rpm
